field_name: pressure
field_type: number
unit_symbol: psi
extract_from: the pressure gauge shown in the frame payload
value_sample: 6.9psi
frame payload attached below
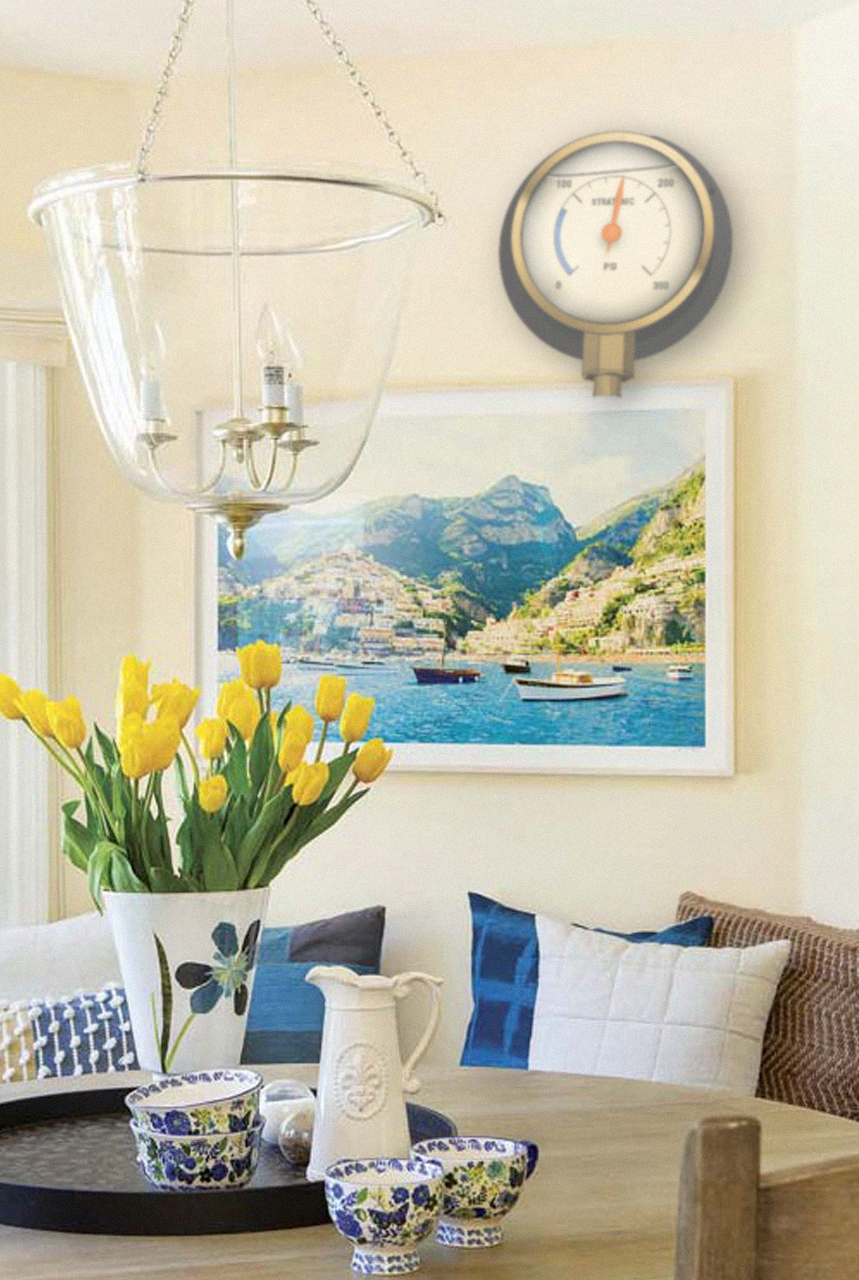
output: 160psi
